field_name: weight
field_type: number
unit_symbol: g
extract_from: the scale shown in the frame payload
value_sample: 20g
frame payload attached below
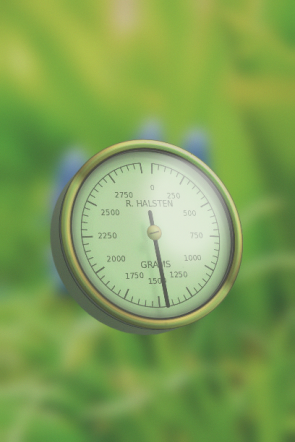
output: 1450g
